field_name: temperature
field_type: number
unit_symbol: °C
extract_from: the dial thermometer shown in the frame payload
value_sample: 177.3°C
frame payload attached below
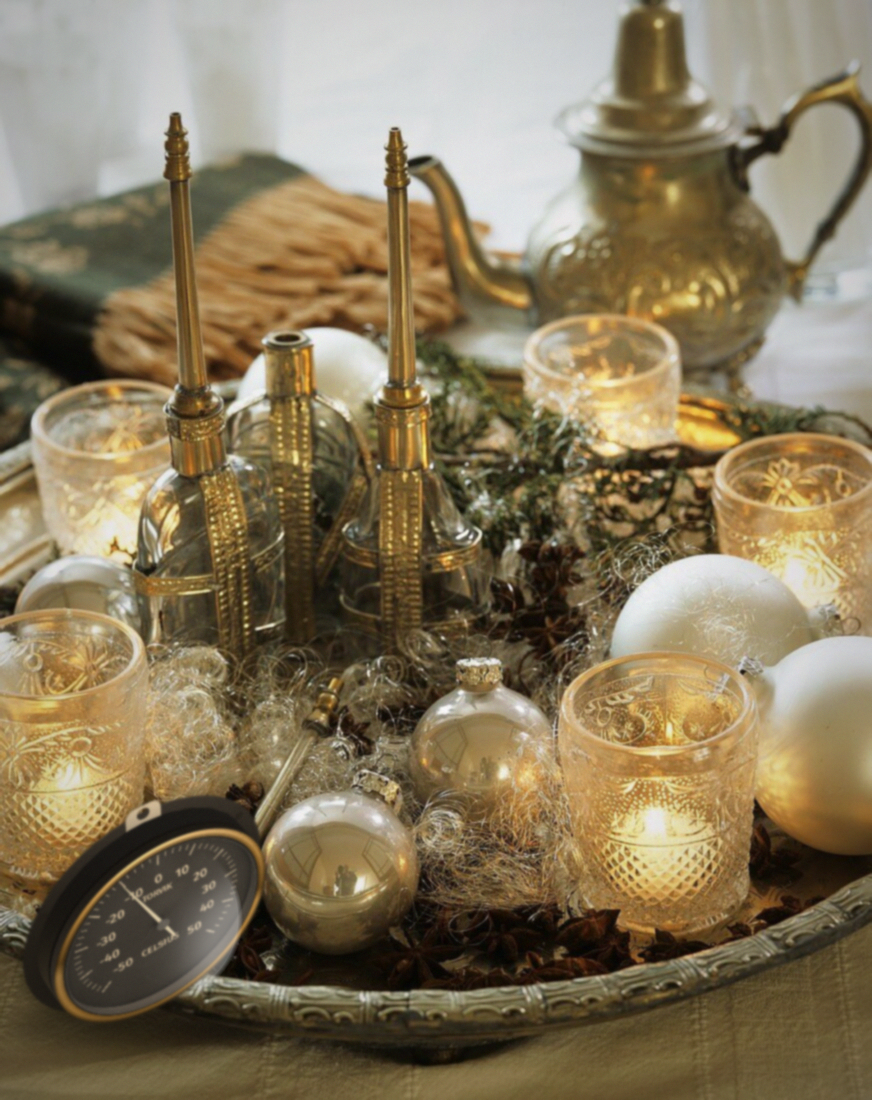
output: -10°C
